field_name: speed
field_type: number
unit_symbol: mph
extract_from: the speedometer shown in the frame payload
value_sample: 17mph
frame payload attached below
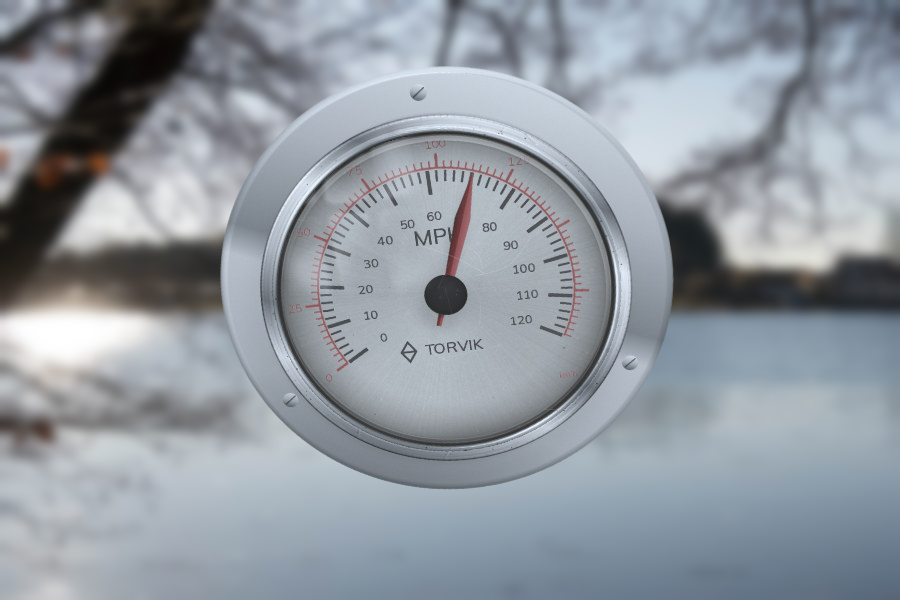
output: 70mph
